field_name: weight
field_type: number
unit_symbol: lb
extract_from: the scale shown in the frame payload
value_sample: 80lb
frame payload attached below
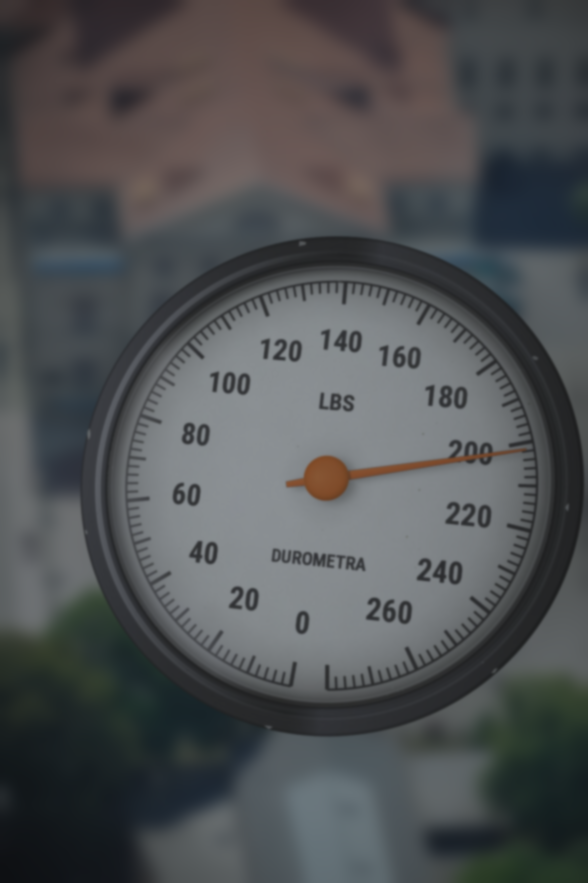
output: 202lb
